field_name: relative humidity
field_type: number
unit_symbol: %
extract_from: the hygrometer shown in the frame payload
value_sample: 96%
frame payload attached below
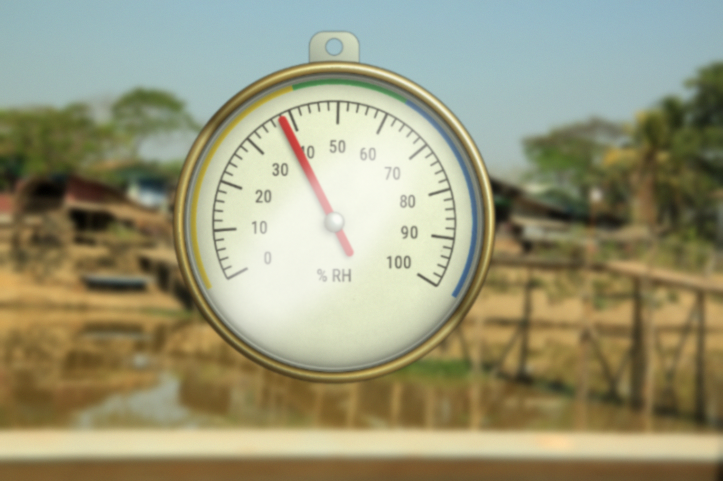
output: 38%
